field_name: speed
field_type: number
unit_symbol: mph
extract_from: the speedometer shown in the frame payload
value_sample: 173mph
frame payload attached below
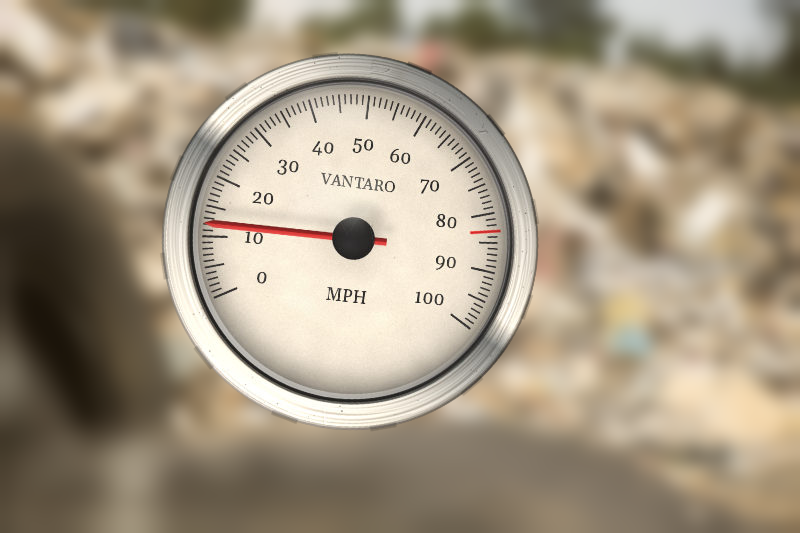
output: 12mph
